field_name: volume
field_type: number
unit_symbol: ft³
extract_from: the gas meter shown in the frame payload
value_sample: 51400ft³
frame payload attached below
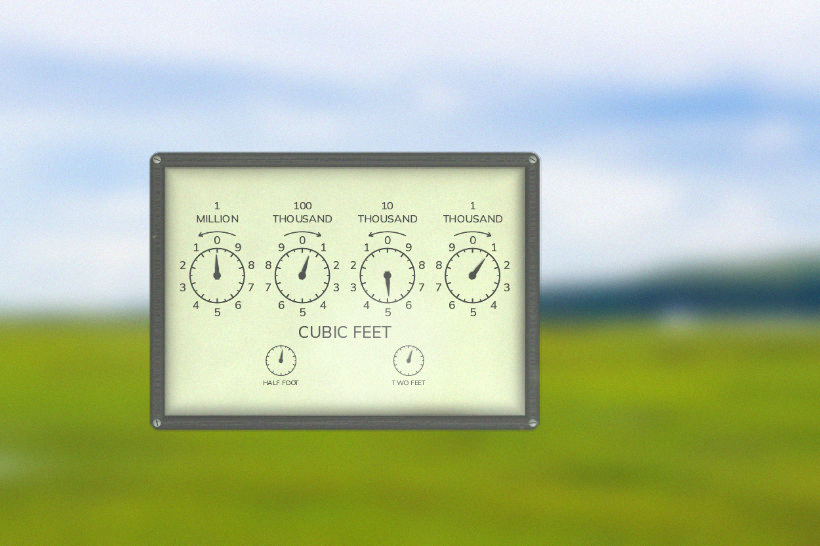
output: 5100ft³
